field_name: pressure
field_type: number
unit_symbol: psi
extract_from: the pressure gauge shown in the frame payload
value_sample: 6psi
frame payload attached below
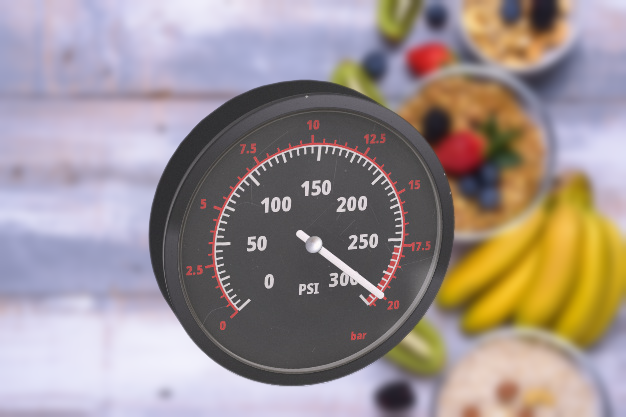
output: 290psi
